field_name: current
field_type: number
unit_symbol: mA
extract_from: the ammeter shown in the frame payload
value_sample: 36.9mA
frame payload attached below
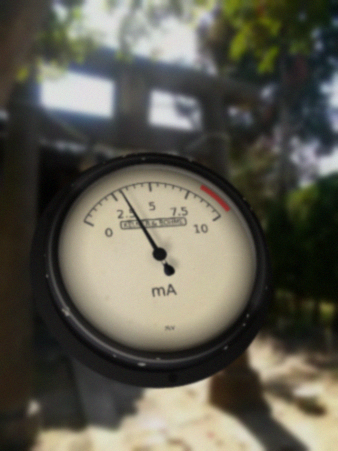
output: 3mA
